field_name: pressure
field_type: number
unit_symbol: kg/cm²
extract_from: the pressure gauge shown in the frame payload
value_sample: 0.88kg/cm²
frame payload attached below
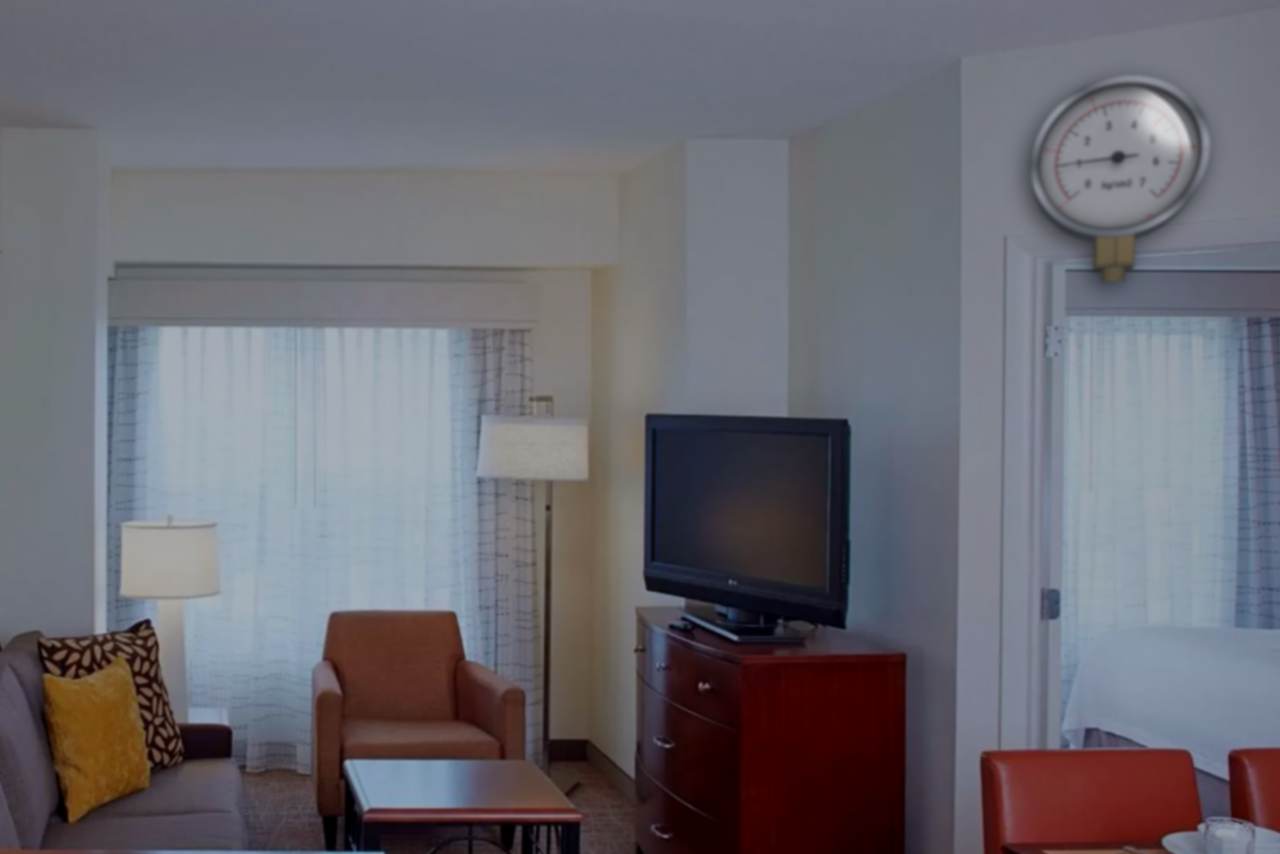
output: 1kg/cm²
